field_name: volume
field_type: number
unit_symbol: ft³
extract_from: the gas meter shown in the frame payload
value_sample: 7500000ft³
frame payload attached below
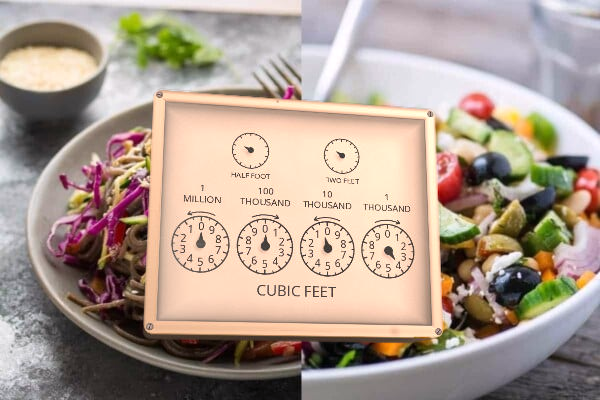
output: 400ft³
